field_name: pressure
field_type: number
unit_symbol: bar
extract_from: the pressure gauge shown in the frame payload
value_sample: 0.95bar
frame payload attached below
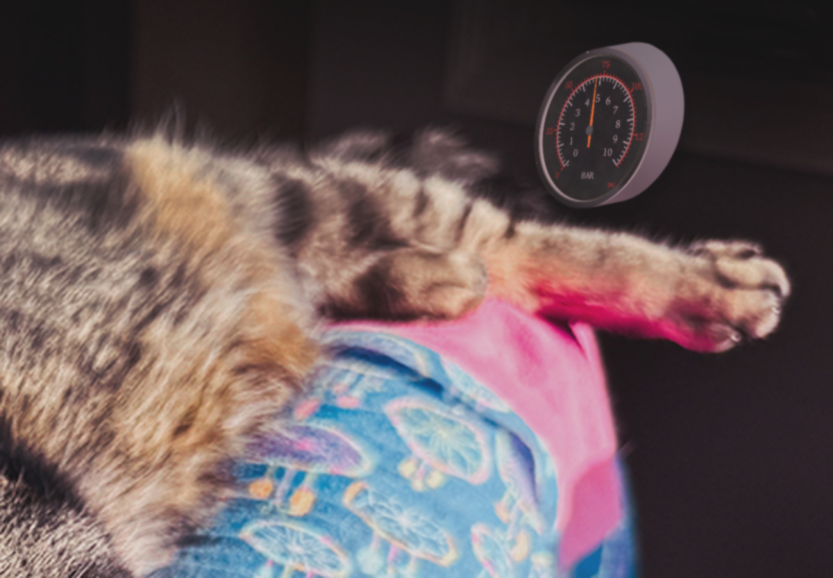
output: 5bar
